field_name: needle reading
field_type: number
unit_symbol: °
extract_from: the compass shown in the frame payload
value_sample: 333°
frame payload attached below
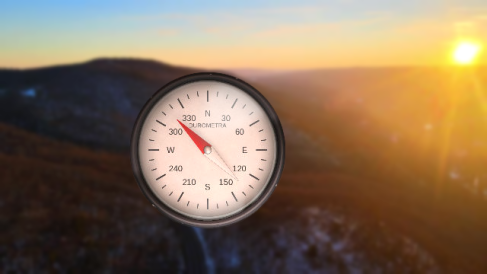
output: 315°
